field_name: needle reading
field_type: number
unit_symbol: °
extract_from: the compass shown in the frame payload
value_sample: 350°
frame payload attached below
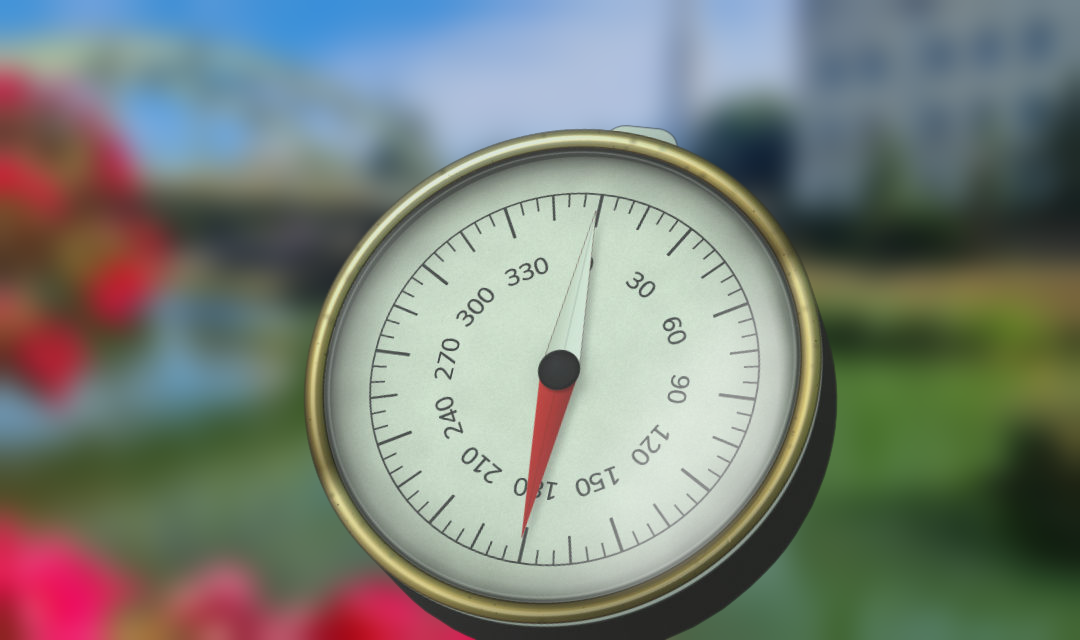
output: 180°
